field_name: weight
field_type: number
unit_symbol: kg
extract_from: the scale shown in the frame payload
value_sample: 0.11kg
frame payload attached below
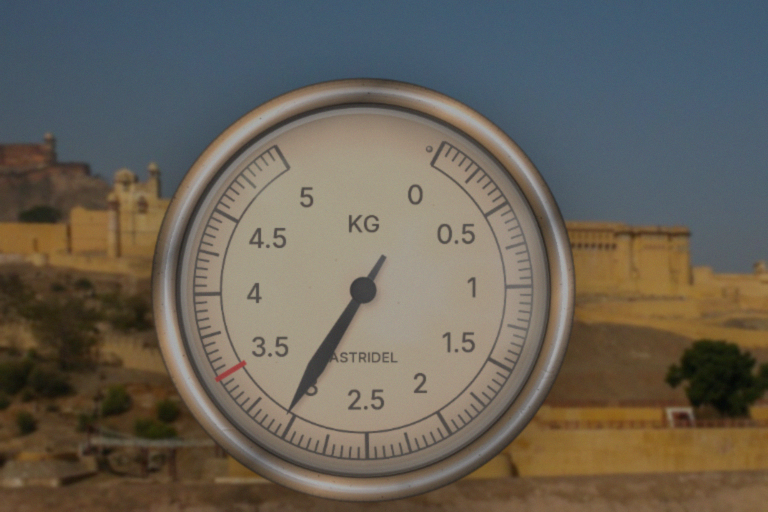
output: 3.05kg
